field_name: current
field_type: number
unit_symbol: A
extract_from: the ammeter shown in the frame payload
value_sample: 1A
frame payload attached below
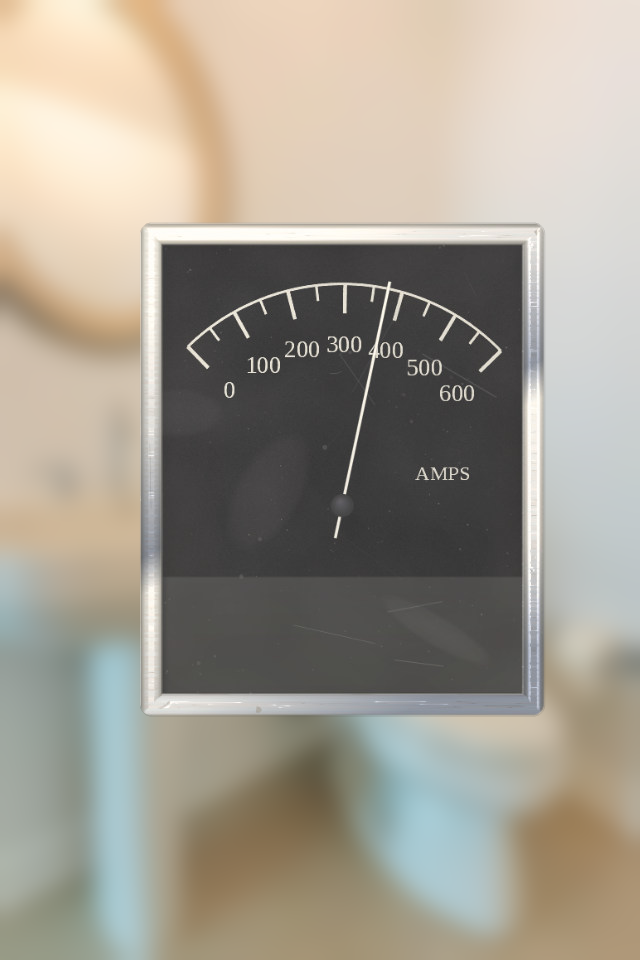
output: 375A
